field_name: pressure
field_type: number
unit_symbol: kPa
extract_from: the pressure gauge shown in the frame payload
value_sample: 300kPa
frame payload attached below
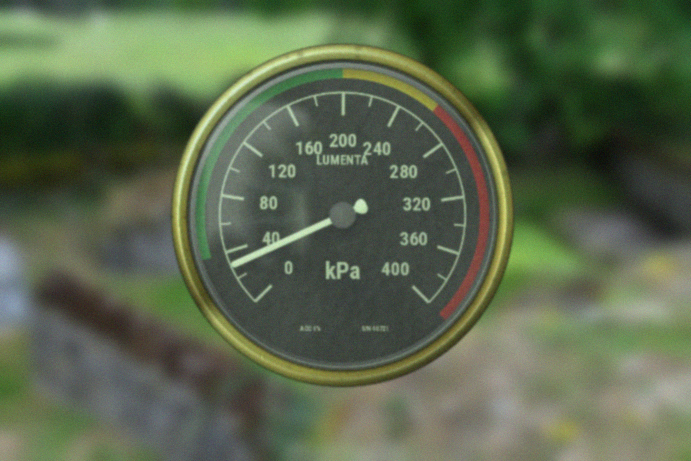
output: 30kPa
